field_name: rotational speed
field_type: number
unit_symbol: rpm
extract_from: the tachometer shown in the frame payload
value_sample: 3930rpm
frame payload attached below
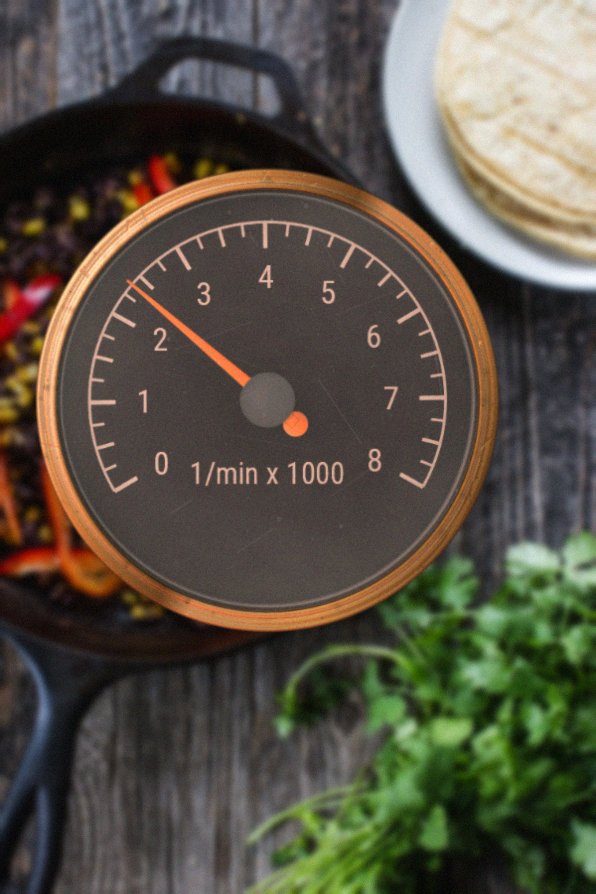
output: 2375rpm
